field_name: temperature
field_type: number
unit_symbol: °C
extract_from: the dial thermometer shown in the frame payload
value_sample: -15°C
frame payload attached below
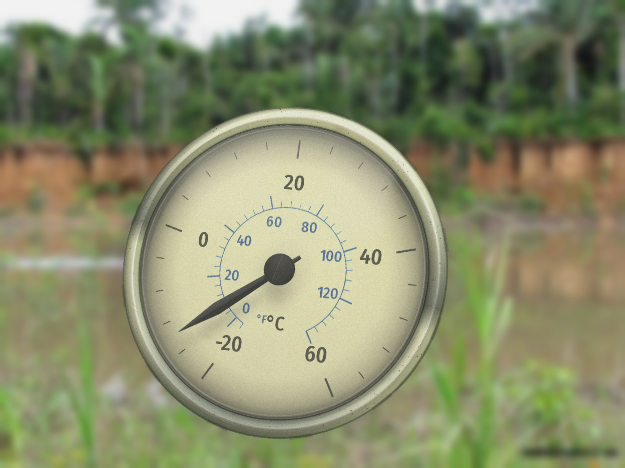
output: -14°C
